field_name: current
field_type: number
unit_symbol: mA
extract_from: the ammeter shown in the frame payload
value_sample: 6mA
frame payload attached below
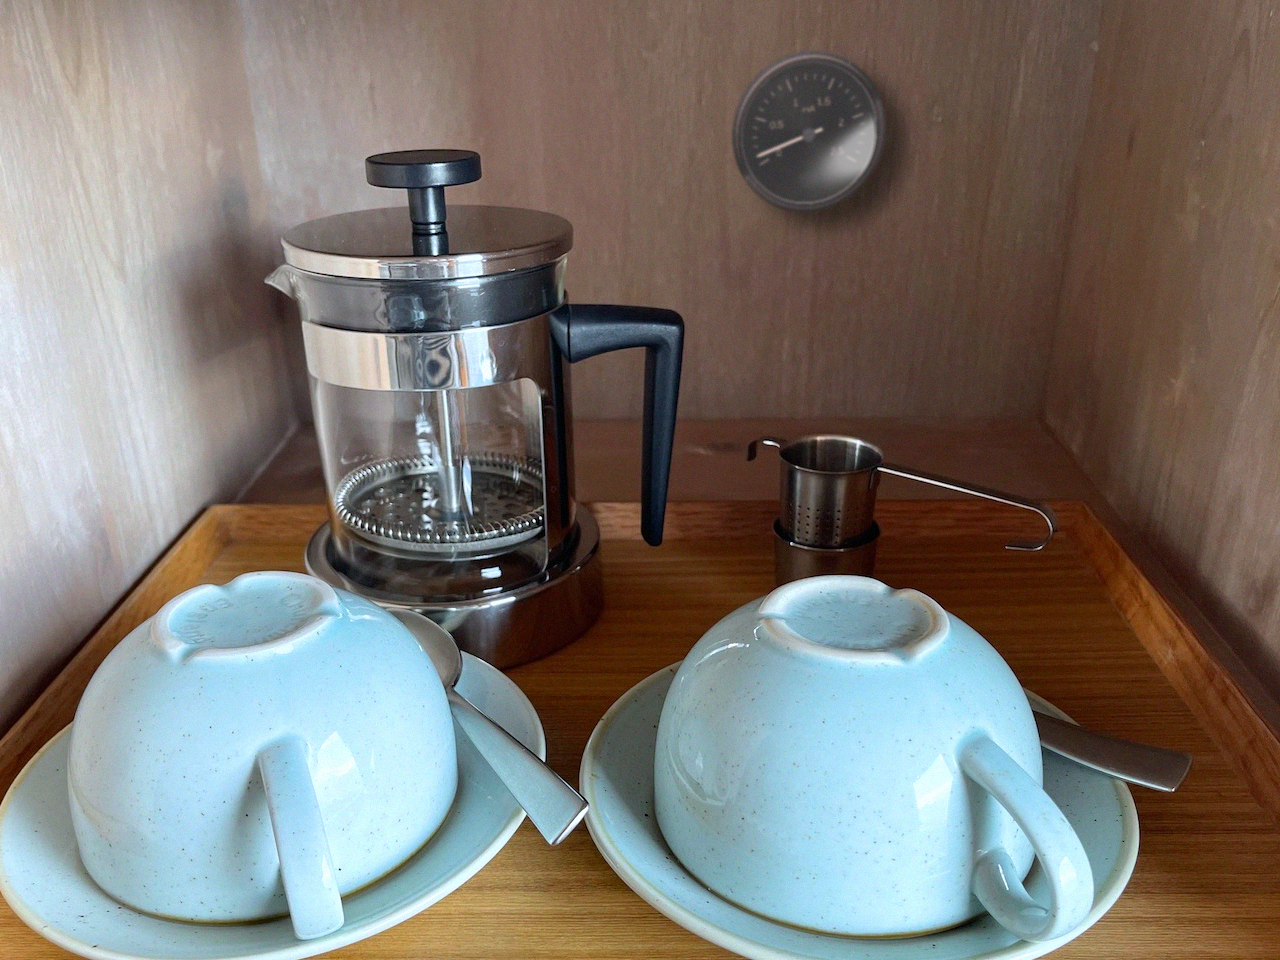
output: 0.1mA
